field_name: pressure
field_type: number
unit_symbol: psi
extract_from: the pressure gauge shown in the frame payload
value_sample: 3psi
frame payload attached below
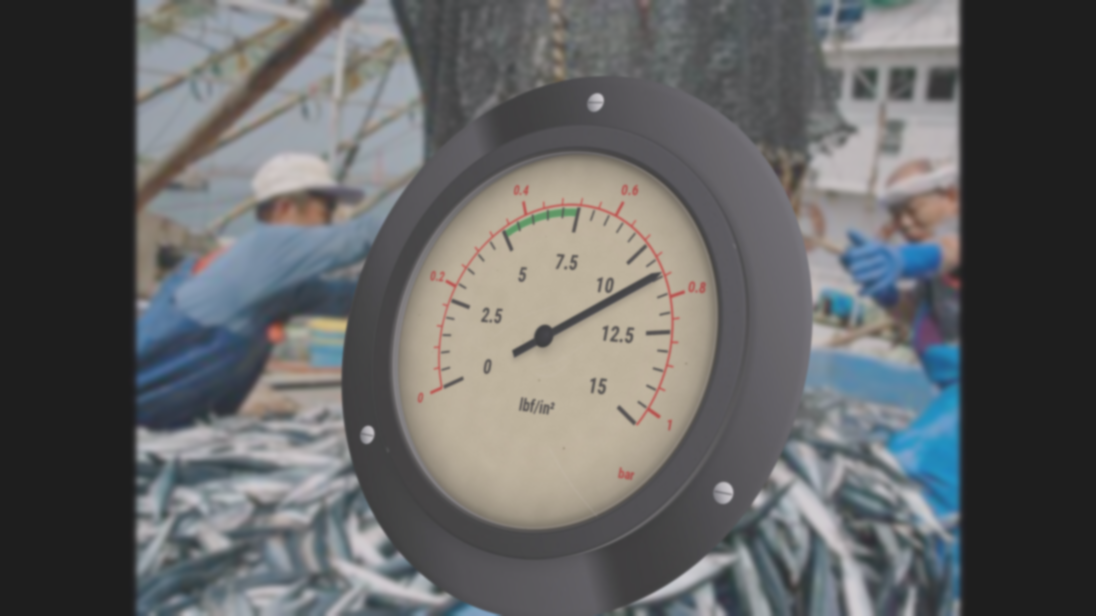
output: 11psi
